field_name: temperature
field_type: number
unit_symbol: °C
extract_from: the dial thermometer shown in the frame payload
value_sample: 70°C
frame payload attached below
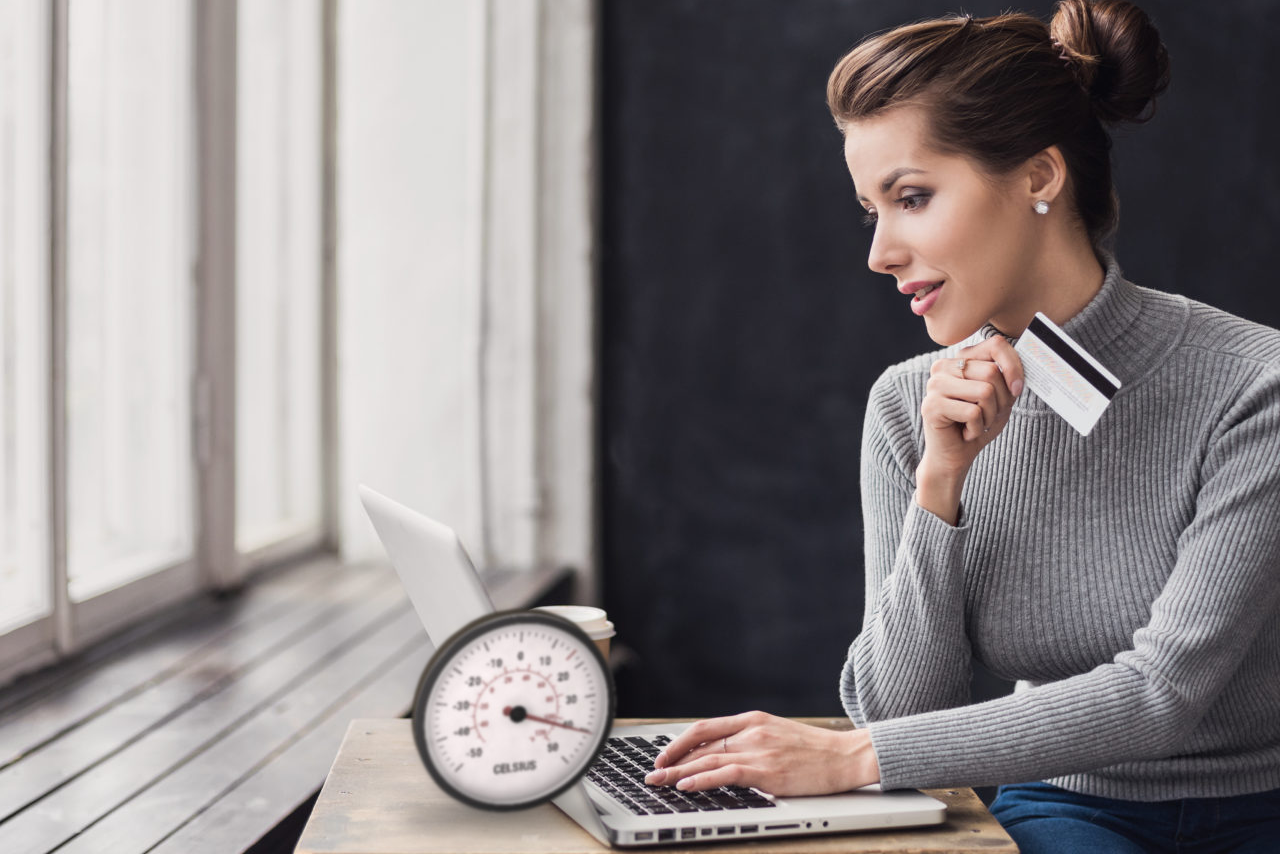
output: 40°C
